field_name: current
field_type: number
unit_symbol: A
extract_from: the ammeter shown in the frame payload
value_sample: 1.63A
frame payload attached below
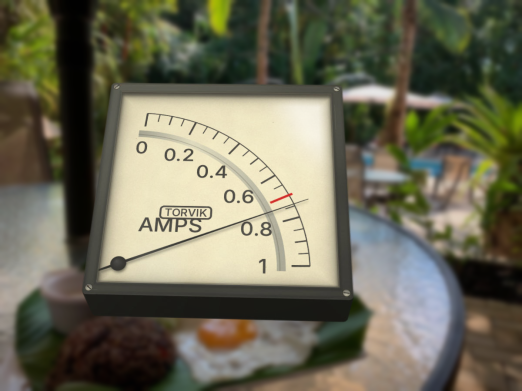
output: 0.75A
